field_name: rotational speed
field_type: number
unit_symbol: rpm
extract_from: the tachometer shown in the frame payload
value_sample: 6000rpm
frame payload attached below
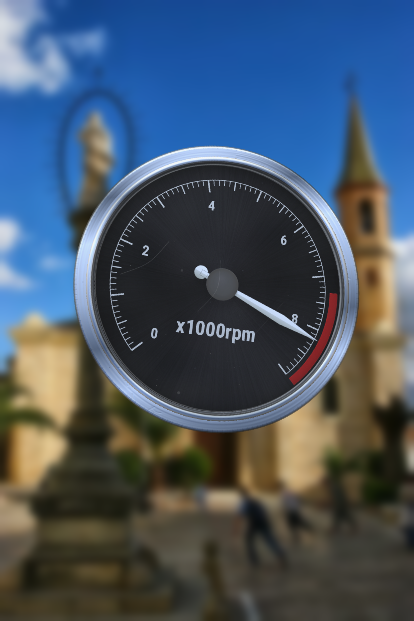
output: 8200rpm
